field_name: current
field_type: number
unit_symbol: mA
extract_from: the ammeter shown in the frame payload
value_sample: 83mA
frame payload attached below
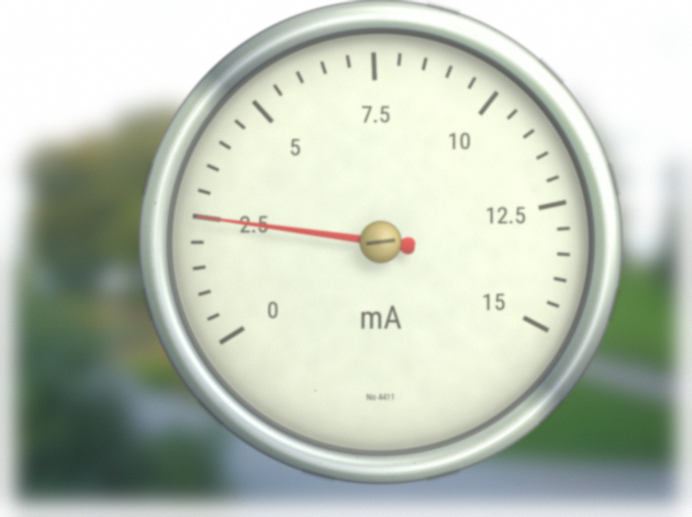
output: 2.5mA
